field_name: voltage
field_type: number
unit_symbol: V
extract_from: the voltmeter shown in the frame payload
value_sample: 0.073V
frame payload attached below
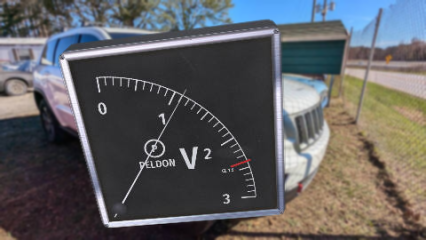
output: 1.1V
